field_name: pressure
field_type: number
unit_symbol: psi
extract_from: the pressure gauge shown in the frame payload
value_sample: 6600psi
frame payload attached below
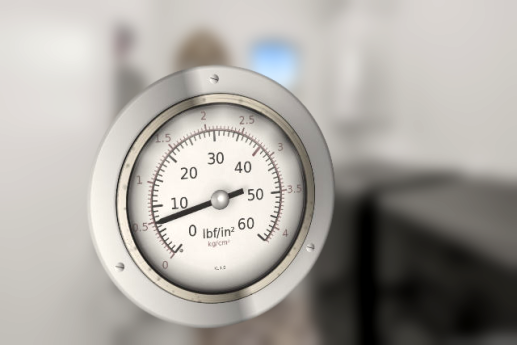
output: 7psi
